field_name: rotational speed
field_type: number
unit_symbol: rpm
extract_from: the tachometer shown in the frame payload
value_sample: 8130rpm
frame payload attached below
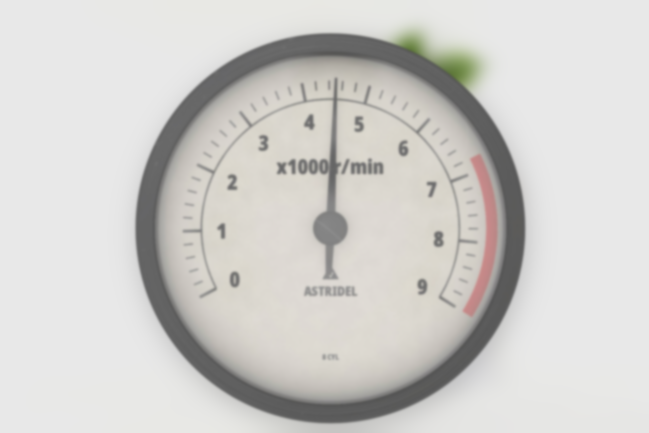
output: 4500rpm
